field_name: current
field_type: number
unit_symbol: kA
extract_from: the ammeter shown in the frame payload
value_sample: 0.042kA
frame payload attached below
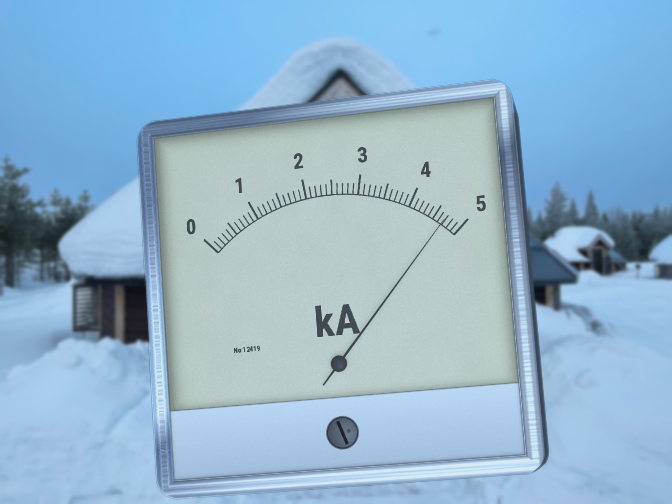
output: 4.7kA
